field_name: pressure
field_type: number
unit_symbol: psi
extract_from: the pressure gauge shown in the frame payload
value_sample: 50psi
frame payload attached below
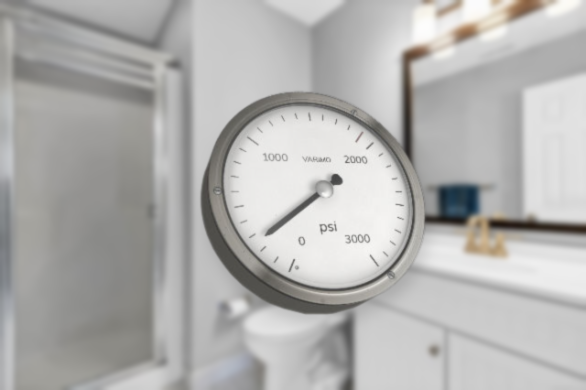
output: 250psi
